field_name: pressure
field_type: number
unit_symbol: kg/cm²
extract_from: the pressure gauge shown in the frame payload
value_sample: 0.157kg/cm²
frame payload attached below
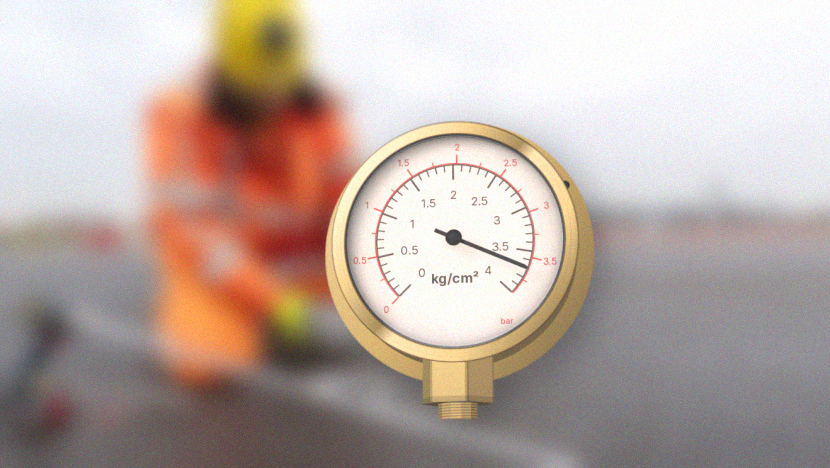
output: 3.7kg/cm²
